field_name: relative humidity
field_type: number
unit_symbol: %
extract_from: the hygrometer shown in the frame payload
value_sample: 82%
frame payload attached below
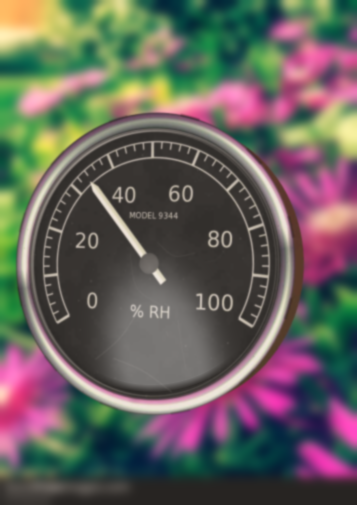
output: 34%
